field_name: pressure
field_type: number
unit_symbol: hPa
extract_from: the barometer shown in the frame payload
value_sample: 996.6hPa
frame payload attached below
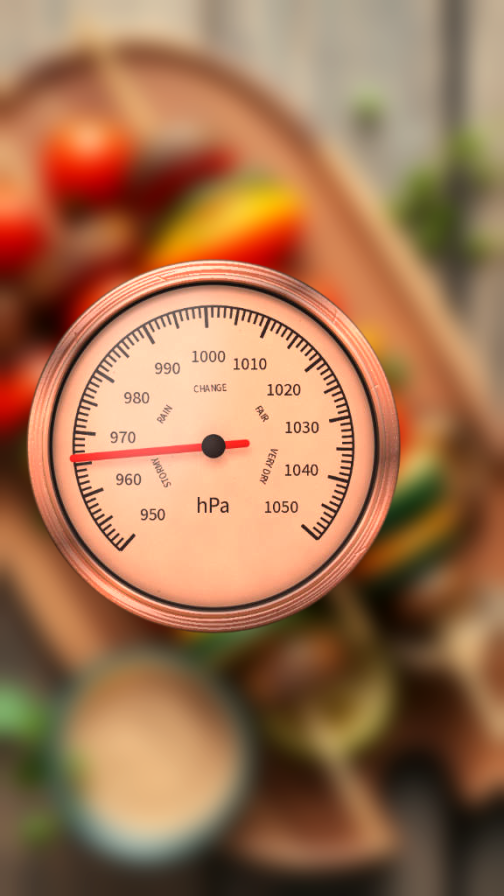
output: 966hPa
